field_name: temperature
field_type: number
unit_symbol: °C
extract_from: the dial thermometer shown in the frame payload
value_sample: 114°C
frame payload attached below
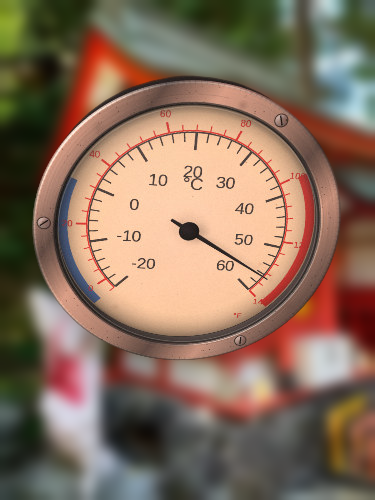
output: 56°C
